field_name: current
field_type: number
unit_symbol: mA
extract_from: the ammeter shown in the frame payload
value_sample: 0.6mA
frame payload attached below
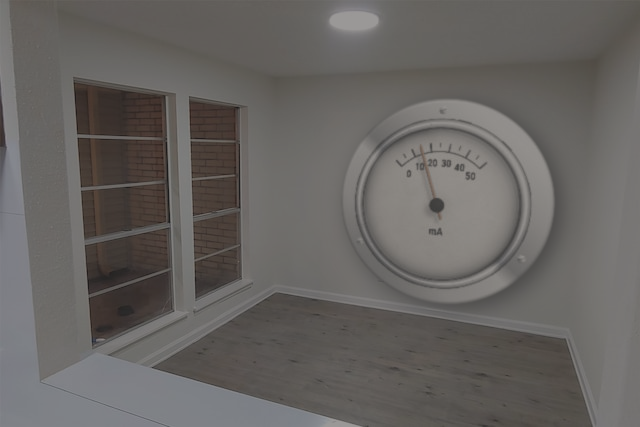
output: 15mA
